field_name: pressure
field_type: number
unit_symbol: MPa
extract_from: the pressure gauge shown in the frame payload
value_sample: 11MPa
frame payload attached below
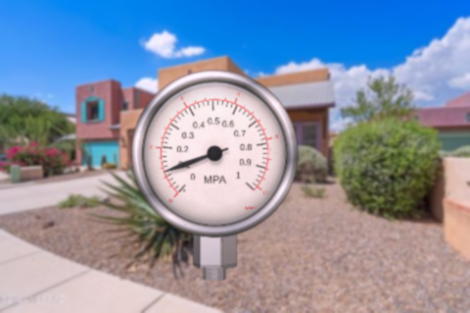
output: 0.1MPa
